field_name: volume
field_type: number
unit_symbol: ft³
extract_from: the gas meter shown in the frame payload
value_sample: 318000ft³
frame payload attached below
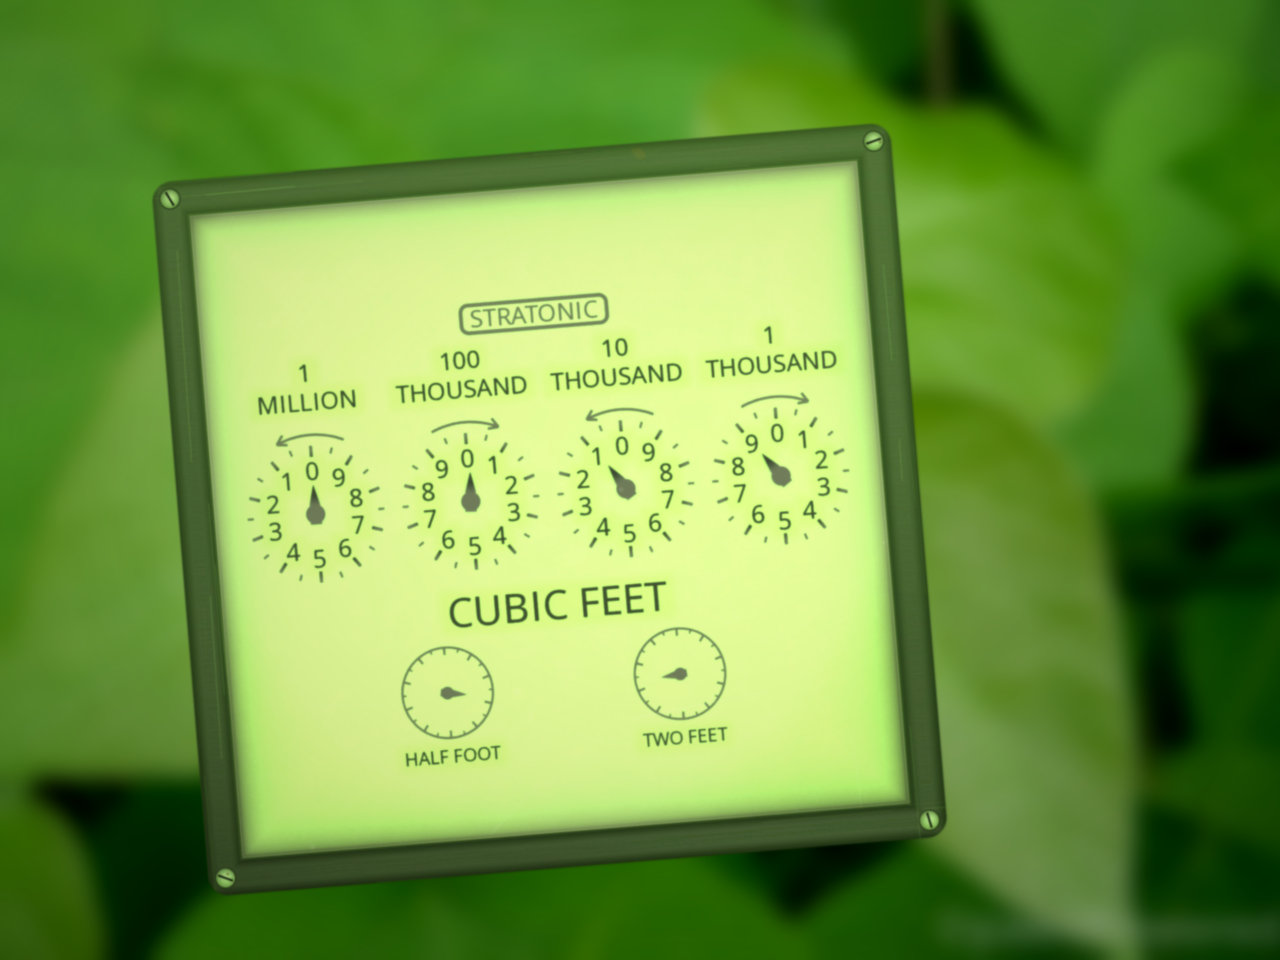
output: 900ft³
